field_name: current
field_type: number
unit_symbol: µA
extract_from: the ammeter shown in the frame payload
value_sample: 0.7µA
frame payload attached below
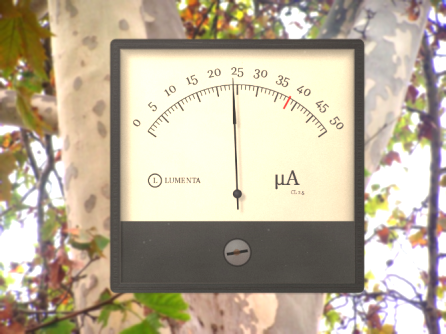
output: 24µA
